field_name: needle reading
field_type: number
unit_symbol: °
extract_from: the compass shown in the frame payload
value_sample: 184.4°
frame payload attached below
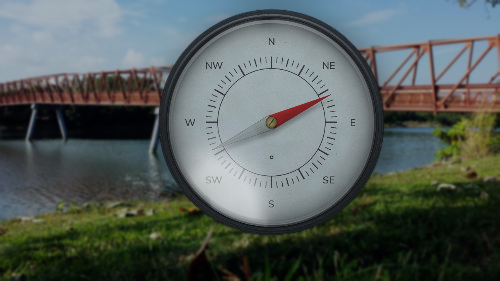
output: 65°
